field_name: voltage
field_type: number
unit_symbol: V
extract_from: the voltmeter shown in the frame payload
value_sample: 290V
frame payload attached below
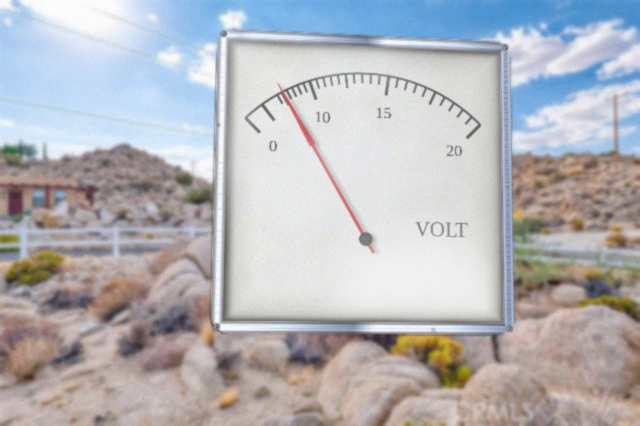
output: 7.5V
